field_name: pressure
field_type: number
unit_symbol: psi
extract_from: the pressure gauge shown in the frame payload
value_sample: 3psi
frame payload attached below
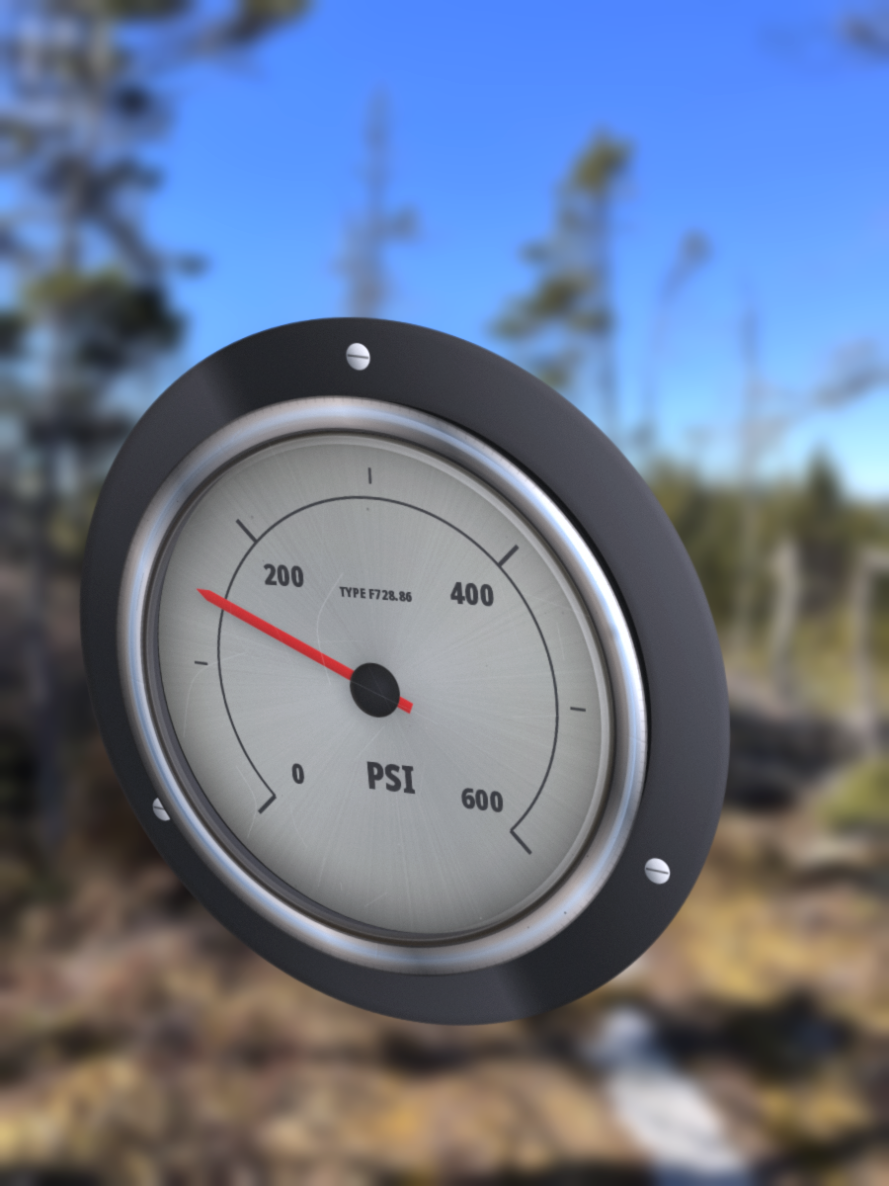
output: 150psi
